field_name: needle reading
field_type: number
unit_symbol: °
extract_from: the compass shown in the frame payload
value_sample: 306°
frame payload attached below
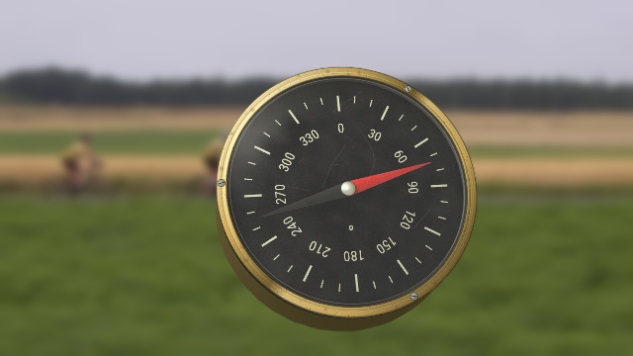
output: 75°
